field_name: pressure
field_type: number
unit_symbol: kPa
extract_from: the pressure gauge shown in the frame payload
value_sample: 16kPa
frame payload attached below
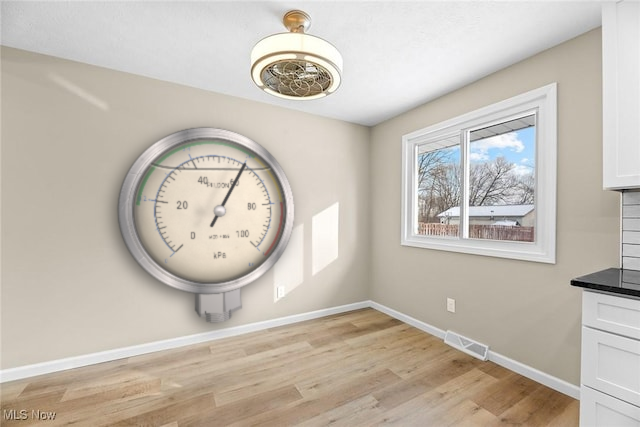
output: 60kPa
